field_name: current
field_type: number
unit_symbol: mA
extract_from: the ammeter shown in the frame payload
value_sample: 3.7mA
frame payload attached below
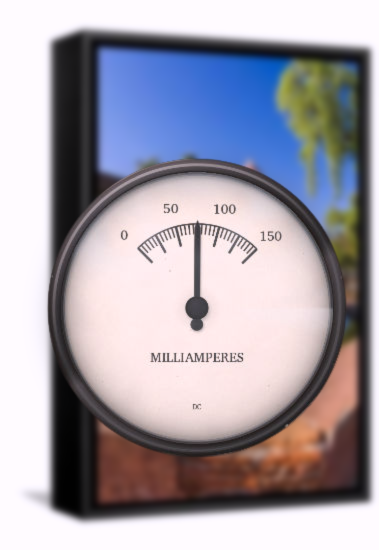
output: 75mA
